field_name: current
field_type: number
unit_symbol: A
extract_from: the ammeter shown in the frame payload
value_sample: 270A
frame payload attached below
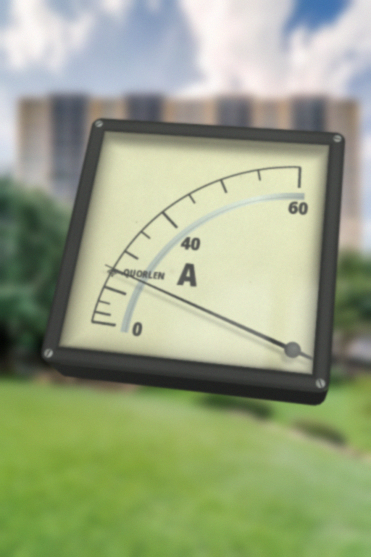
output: 25A
